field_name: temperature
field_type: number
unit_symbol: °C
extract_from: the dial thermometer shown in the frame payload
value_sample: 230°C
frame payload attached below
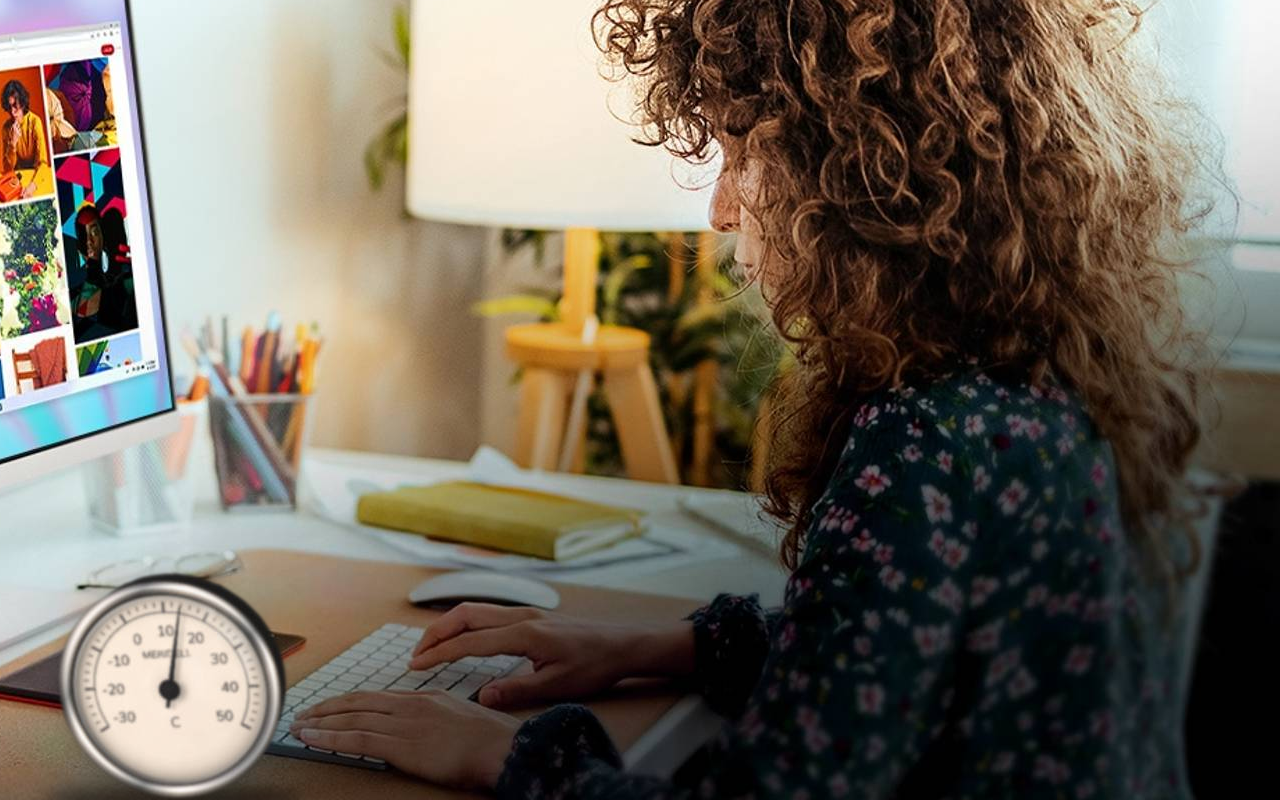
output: 14°C
